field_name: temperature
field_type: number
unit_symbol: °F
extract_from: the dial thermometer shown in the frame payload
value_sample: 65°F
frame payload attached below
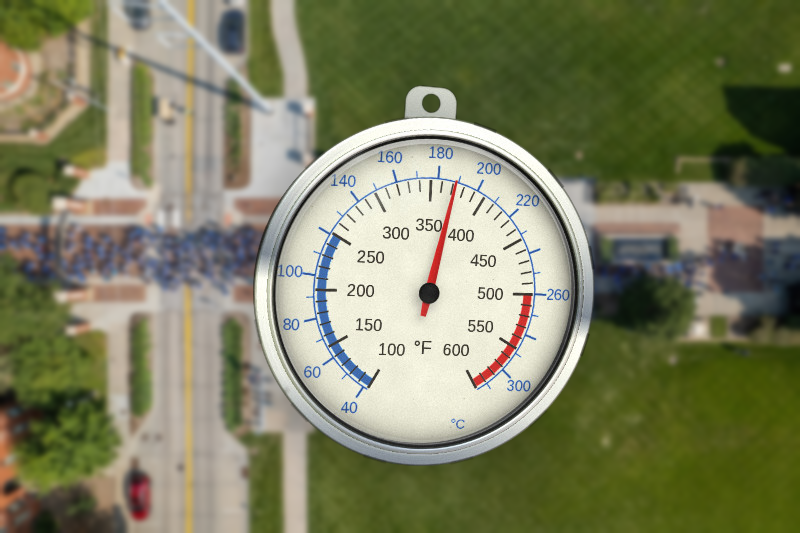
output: 370°F
